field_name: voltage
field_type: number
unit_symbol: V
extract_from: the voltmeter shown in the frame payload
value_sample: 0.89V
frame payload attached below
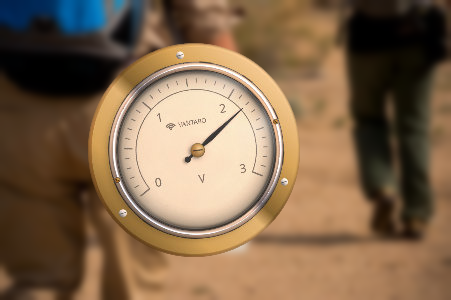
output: 2.2V
